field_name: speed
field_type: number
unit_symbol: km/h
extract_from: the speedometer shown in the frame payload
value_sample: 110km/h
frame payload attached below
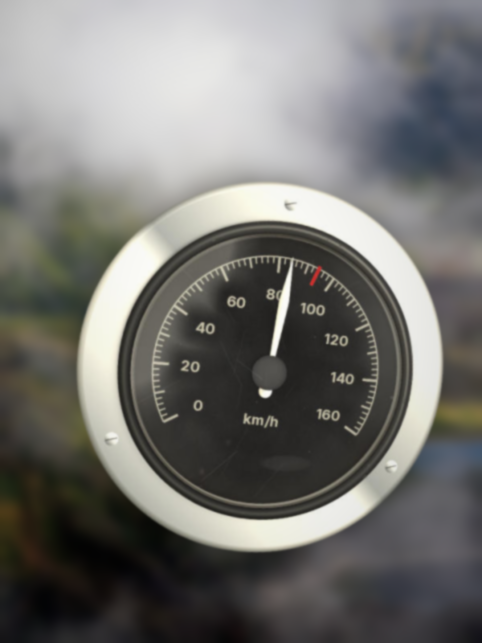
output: 84km/h
